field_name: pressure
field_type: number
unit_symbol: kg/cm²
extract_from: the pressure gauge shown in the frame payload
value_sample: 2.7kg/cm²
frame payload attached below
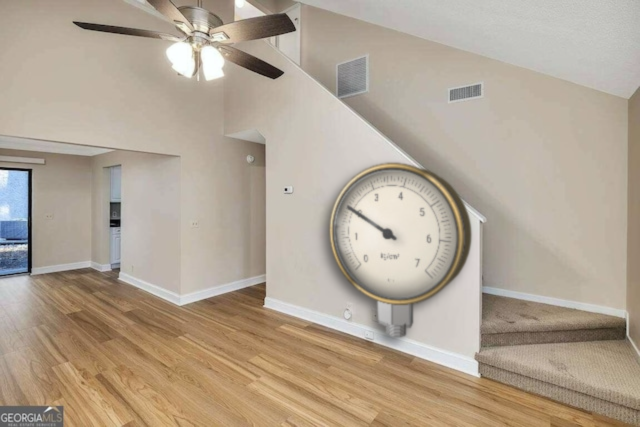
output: 2kg/cm²
